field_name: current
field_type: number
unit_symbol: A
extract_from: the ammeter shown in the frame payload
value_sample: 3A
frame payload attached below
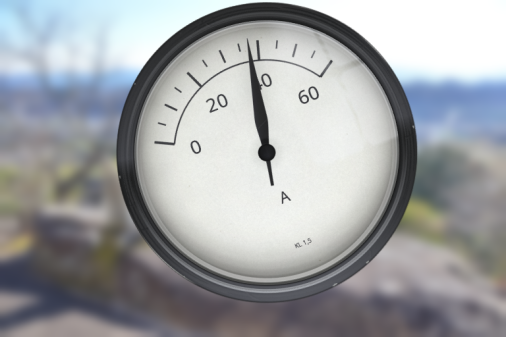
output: 37.5A
